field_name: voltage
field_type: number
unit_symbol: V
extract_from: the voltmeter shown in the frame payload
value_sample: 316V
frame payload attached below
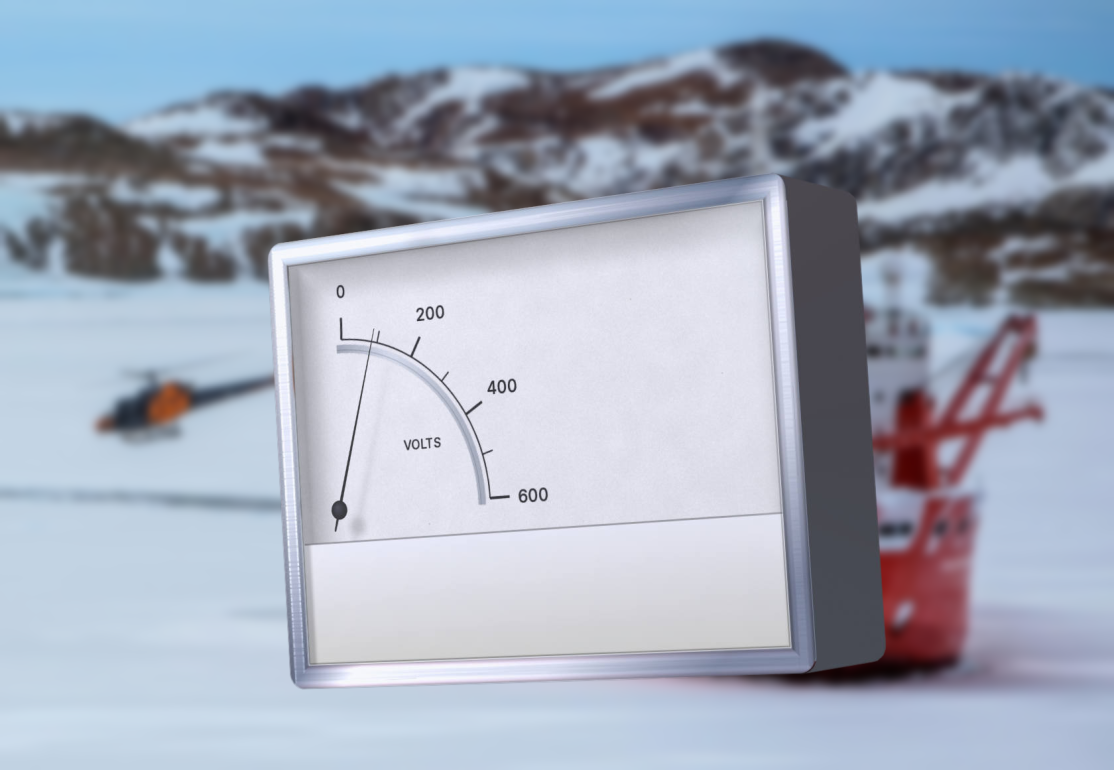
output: 100V
